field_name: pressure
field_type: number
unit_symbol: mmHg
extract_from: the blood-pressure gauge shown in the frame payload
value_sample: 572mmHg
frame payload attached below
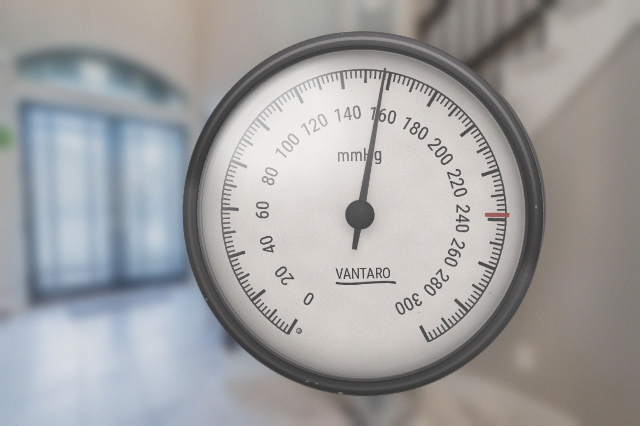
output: 158mmHg
